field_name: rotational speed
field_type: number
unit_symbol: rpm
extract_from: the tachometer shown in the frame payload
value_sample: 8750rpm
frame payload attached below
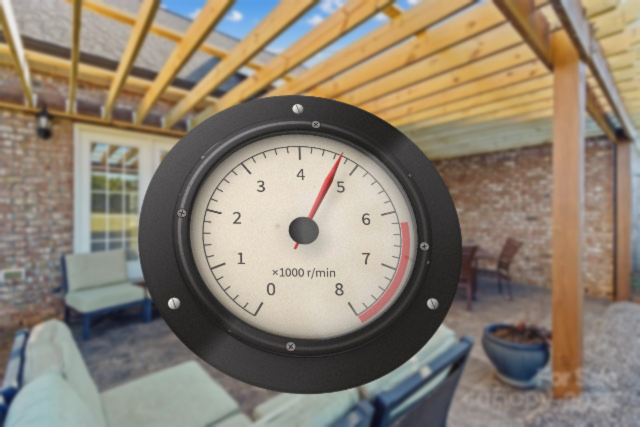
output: 4700rpm
